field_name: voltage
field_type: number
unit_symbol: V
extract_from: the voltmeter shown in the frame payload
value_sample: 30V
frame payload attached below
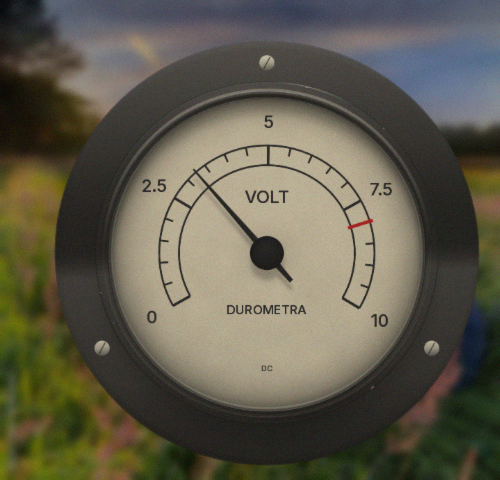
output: 3.25V
